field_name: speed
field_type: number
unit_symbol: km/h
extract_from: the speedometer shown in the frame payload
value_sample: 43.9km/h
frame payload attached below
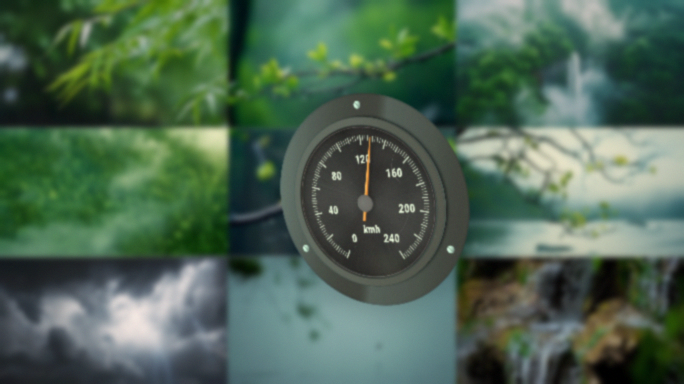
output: 130km/h
